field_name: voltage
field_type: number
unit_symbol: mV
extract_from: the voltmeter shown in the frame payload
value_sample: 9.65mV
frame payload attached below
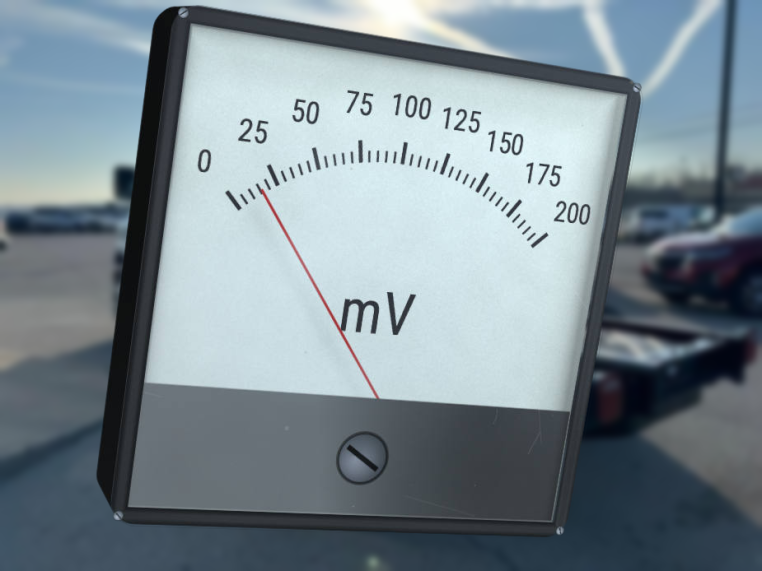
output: 15mV
